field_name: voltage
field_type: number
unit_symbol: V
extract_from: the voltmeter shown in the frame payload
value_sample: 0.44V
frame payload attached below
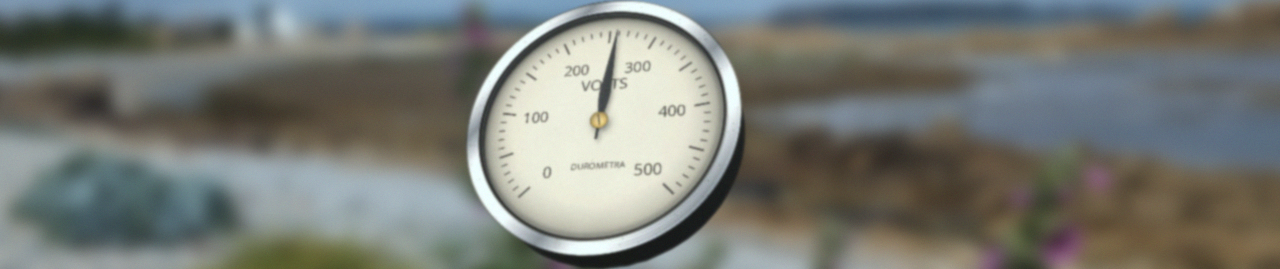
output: 260V
